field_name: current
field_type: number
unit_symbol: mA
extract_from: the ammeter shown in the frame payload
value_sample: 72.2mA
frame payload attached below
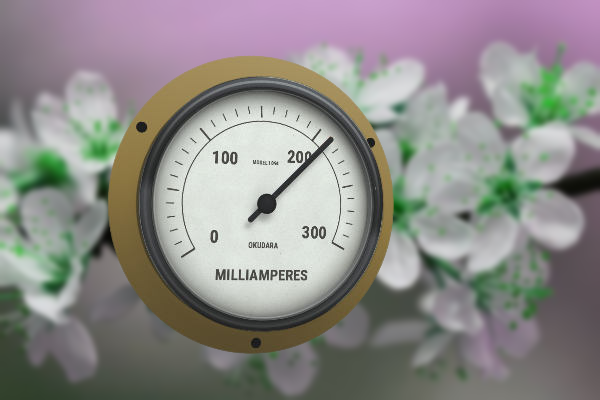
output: 210mA
